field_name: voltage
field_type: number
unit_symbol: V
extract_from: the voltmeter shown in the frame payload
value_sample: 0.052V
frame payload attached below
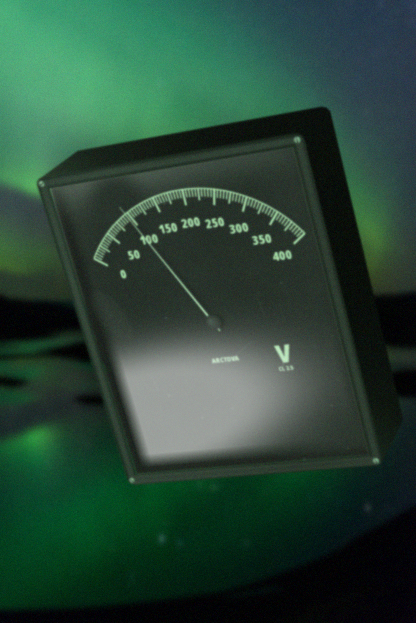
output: 100V
